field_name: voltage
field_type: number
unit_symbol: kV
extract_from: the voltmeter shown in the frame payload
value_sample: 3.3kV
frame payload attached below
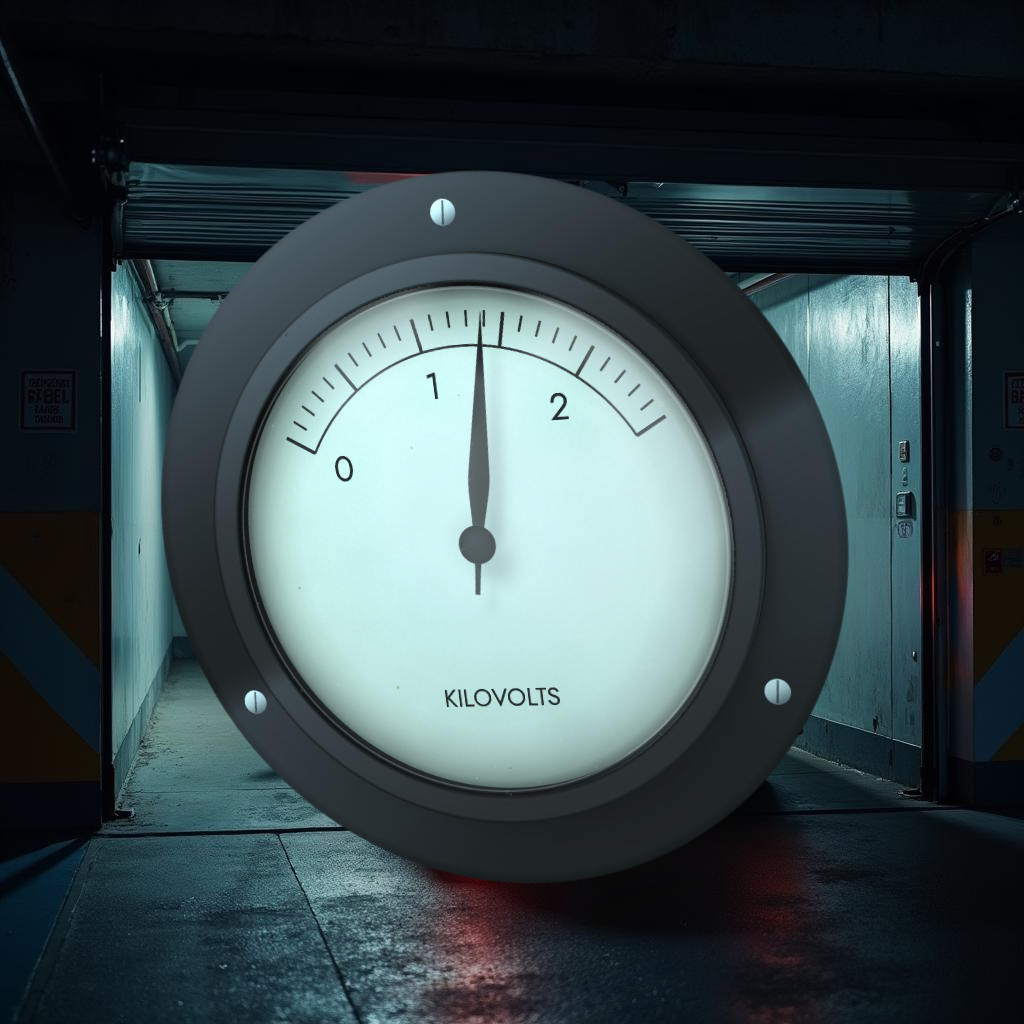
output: 1.4kV
